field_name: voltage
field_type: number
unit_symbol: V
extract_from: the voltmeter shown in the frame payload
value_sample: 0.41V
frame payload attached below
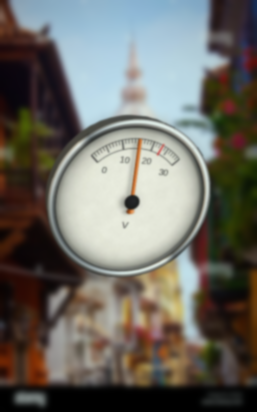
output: 15V
